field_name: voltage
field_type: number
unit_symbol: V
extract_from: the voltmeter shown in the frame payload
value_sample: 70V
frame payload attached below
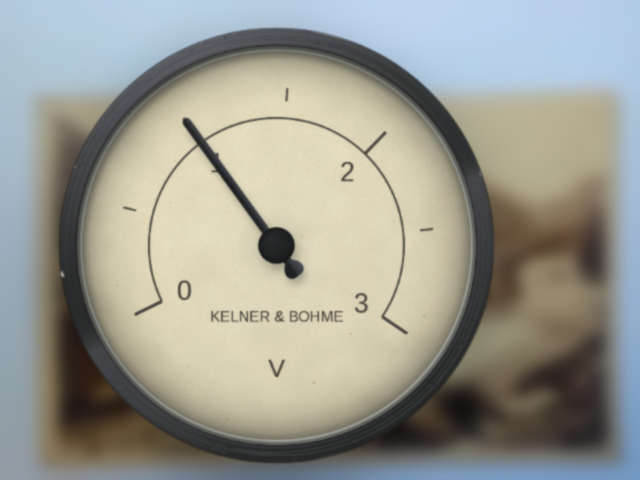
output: 1V
